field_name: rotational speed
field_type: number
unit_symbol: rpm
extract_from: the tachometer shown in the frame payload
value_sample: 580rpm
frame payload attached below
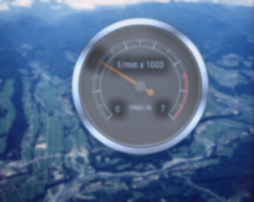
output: 2000rpm
